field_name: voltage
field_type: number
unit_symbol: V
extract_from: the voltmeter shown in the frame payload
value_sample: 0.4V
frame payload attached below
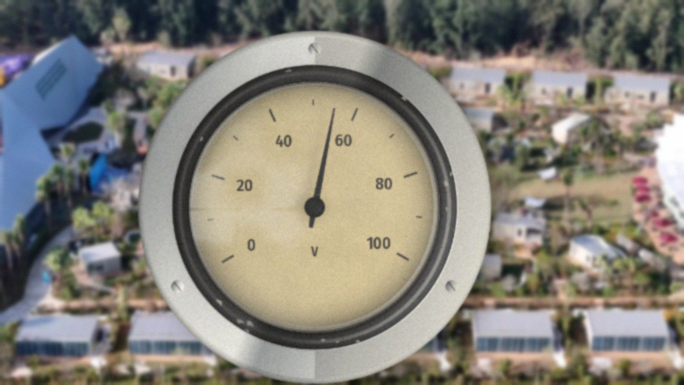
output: 55V
